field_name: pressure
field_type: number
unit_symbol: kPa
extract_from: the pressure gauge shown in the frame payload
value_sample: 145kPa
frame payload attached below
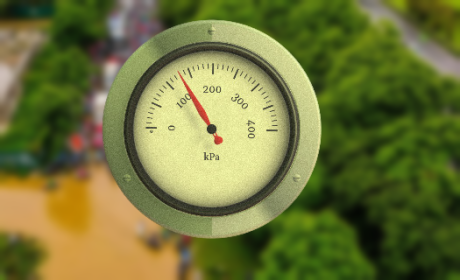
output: 130kPa
